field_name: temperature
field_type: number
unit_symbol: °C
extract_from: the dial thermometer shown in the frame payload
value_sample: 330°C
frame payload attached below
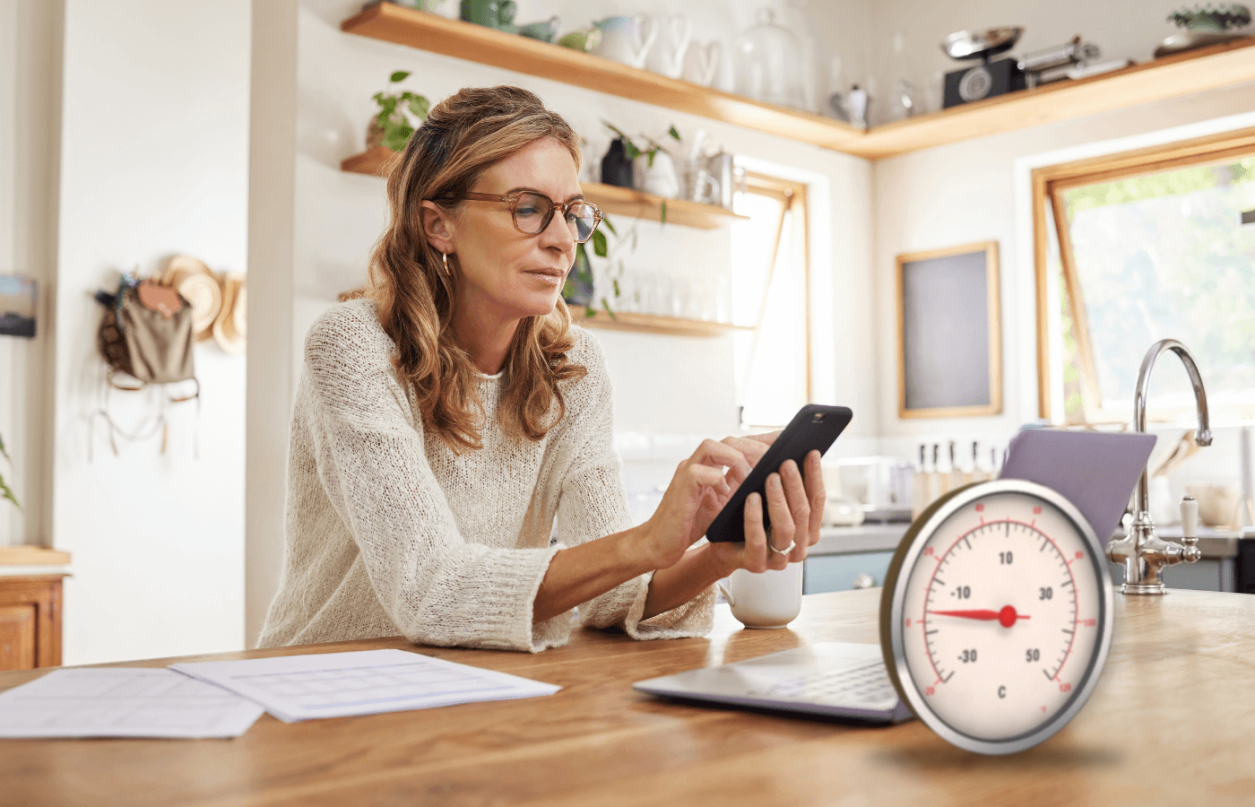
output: -16°C
